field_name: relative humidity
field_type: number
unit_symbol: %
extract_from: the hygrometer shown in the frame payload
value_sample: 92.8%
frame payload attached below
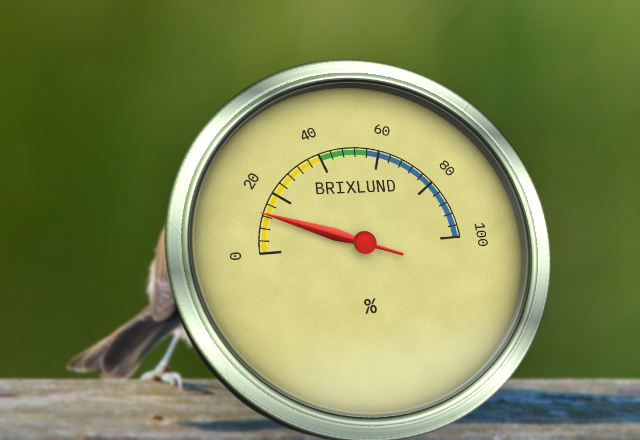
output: 12%
